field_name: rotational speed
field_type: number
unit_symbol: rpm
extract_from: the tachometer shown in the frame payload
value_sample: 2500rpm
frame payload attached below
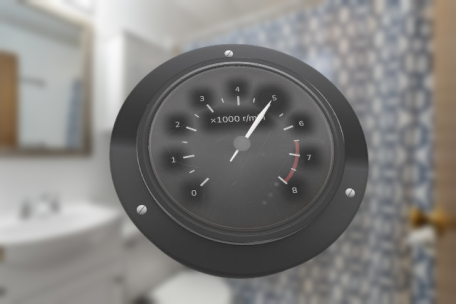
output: 5000rpm
